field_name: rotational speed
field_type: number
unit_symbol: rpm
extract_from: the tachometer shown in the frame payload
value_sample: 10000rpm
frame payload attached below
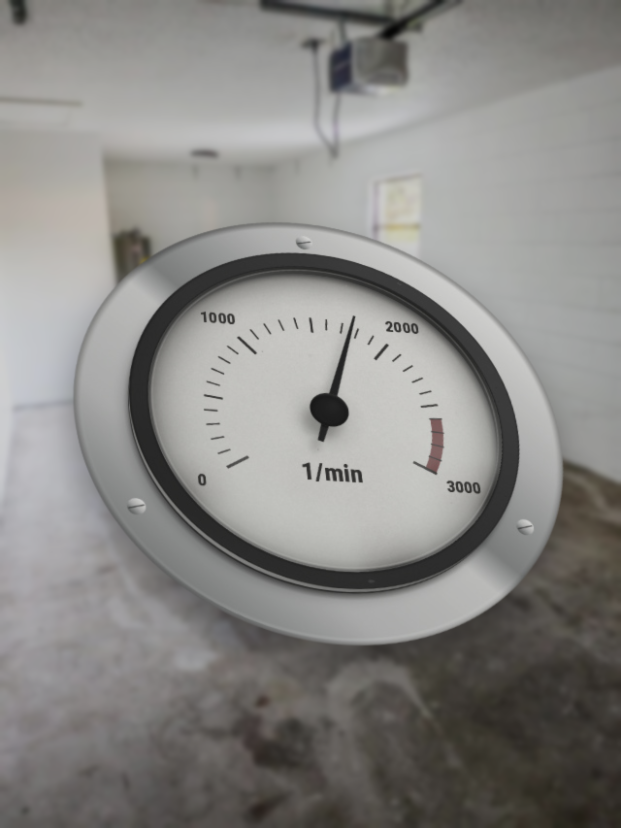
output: 1750rpm
